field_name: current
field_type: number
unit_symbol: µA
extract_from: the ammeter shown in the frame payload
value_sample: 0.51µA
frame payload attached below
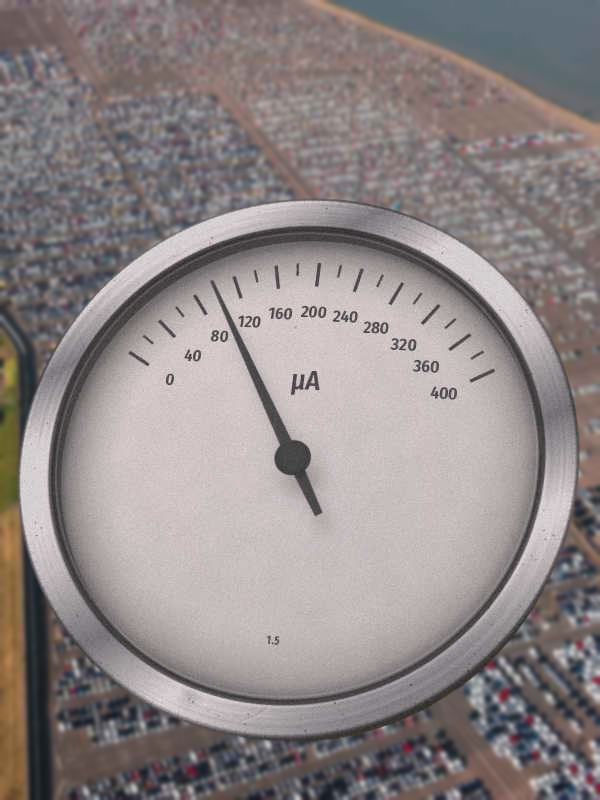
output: 100µA
